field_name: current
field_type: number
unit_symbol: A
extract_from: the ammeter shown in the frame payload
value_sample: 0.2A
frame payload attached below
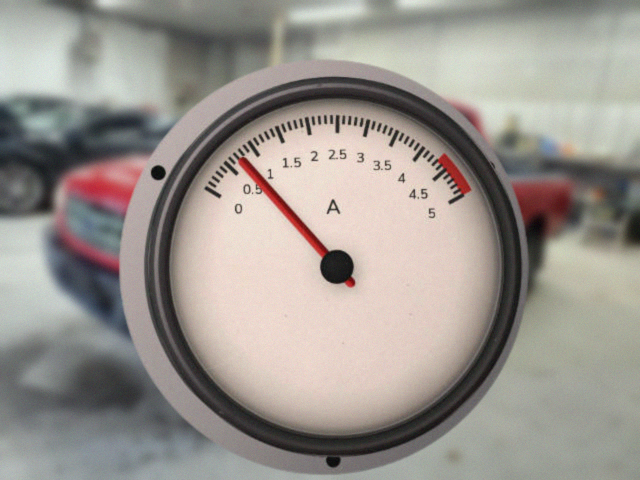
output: 0.7A
